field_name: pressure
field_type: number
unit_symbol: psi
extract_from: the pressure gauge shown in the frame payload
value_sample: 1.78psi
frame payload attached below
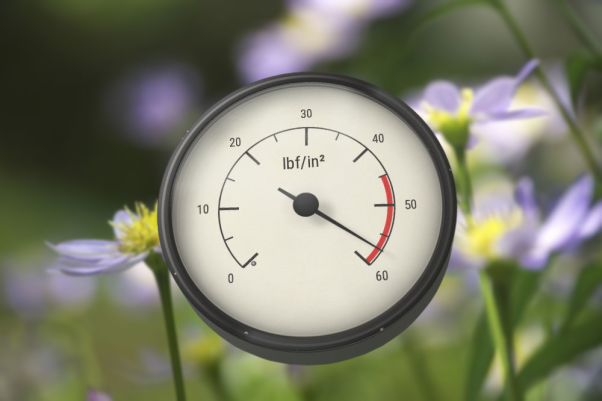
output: 57.5psi
